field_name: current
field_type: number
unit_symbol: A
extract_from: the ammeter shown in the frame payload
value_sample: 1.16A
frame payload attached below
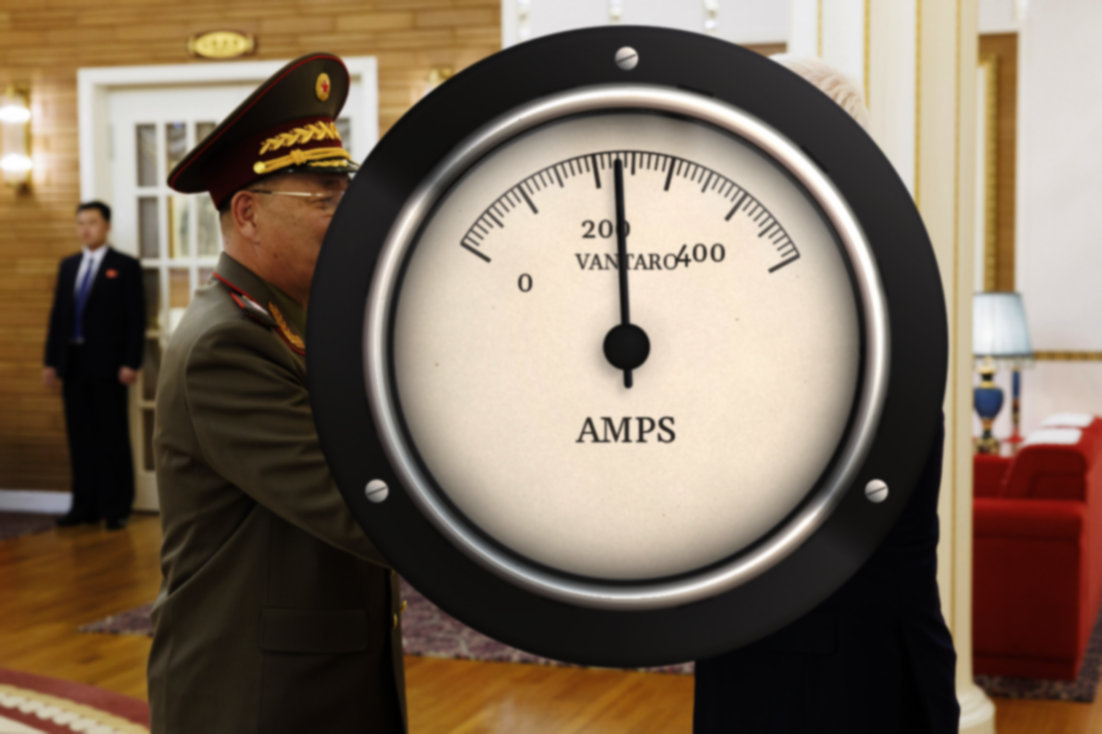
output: 230A
